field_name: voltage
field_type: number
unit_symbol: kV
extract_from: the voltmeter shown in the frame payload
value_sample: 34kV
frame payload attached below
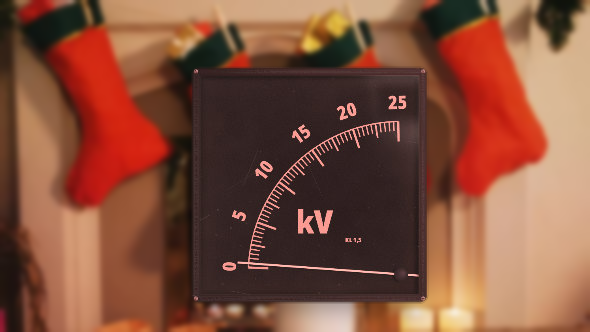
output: 0.5kV
